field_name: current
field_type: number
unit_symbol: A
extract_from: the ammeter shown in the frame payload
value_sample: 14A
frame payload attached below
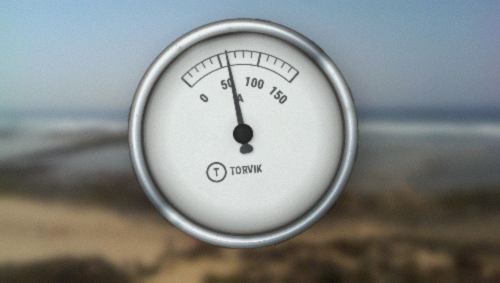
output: 60A
